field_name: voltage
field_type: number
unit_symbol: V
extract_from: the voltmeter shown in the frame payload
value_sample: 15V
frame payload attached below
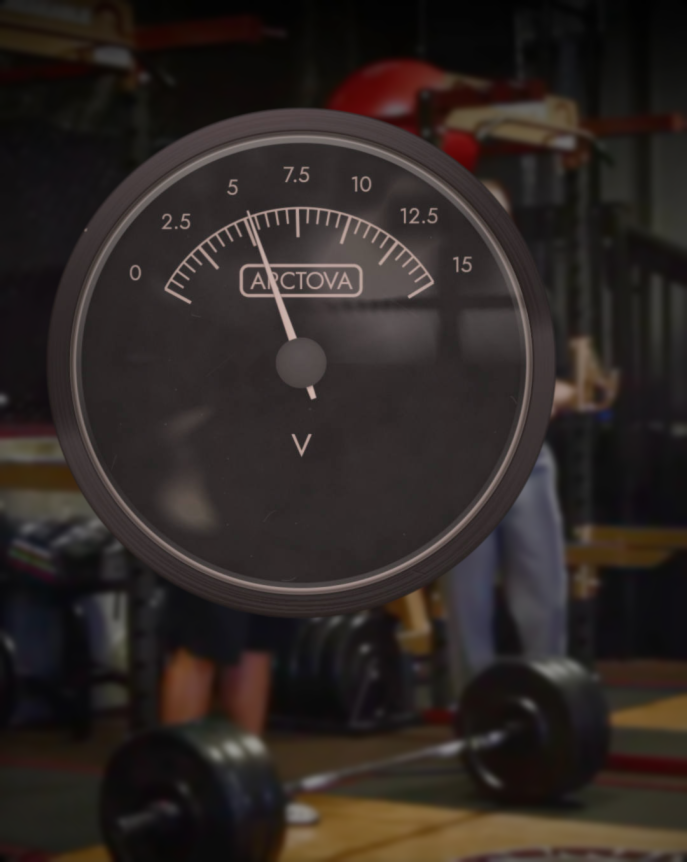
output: 5.25V
